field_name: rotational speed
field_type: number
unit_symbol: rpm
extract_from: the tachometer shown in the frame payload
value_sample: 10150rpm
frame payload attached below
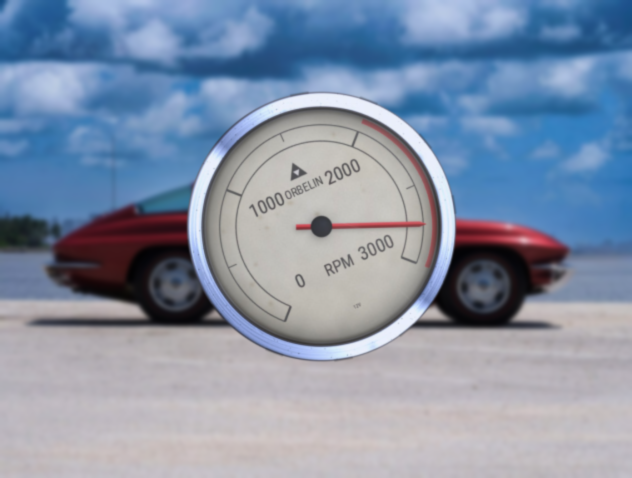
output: 2750rpm
